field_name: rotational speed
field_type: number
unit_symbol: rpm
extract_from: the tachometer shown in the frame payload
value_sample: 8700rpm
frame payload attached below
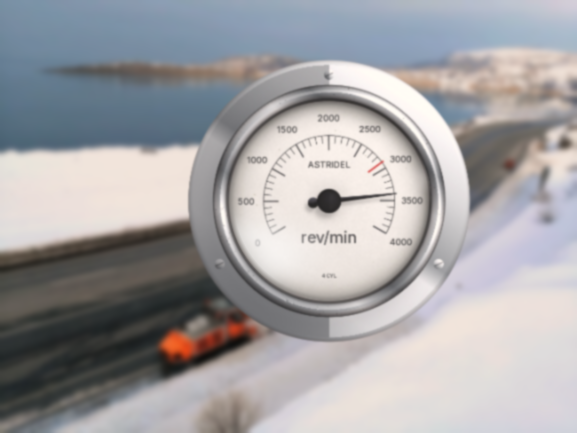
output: 3400rpm
